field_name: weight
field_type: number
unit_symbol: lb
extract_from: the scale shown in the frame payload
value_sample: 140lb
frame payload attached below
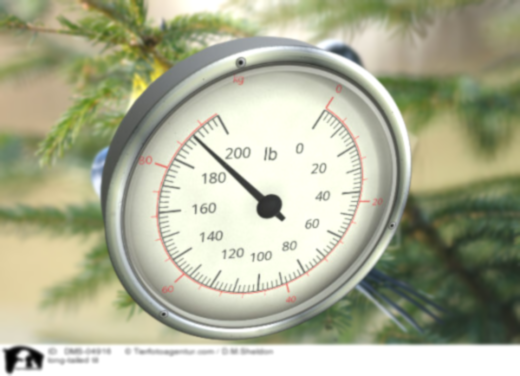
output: 190lb
